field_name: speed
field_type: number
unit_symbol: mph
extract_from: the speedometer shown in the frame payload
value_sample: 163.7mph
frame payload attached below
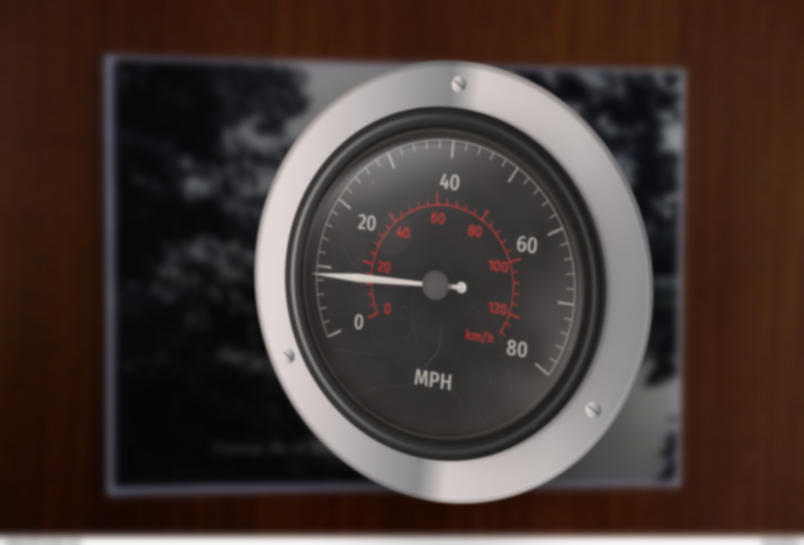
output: 9mph
